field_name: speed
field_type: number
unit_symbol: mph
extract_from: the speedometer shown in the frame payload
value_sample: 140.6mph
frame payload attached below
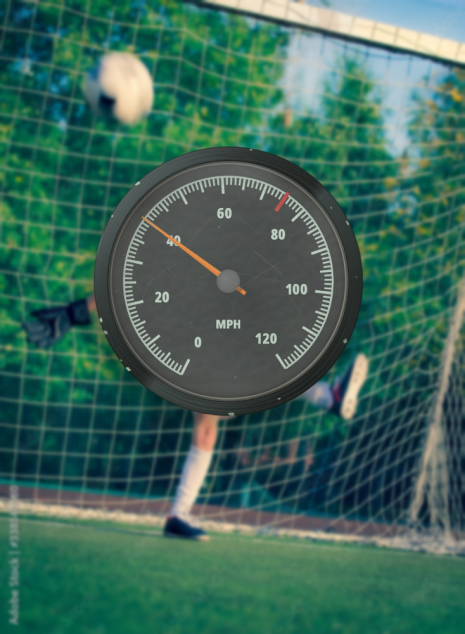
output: 40mph
